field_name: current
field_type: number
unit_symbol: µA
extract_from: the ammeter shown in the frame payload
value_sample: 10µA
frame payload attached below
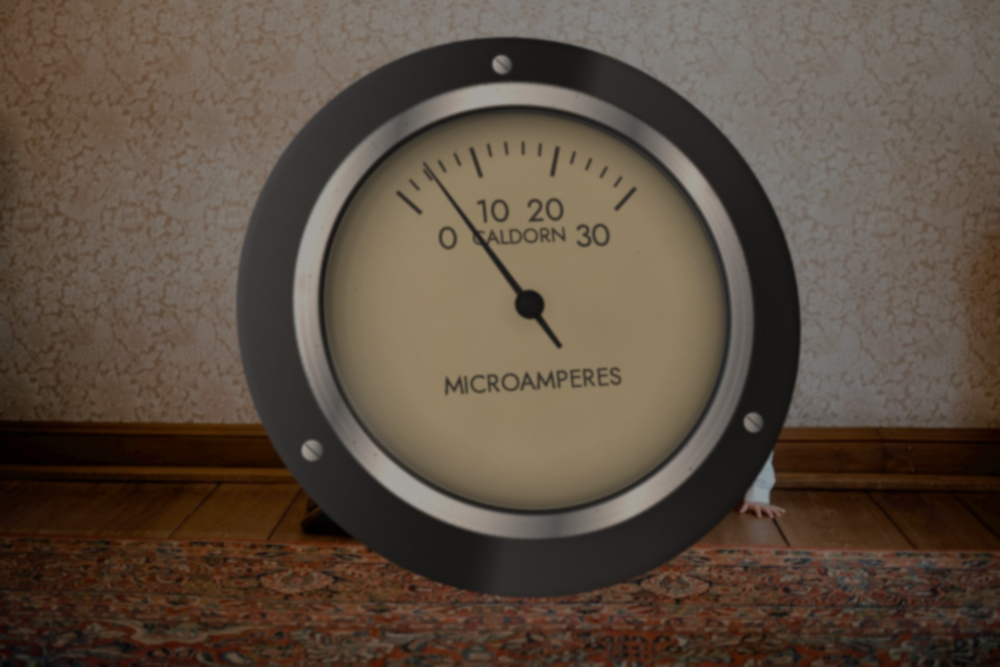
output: 4µA
